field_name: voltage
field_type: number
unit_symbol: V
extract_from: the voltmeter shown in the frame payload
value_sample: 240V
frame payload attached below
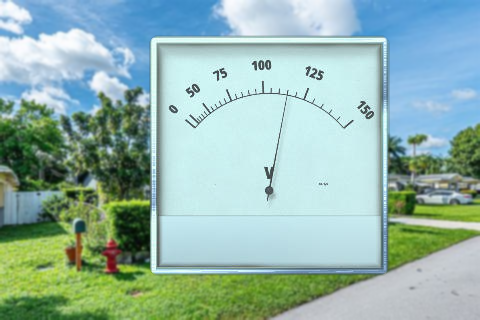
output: 115V
